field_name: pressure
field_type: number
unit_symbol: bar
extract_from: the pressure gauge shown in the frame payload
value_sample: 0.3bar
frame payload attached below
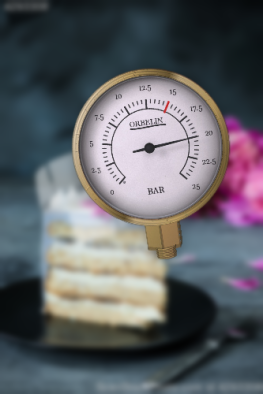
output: 20bar
